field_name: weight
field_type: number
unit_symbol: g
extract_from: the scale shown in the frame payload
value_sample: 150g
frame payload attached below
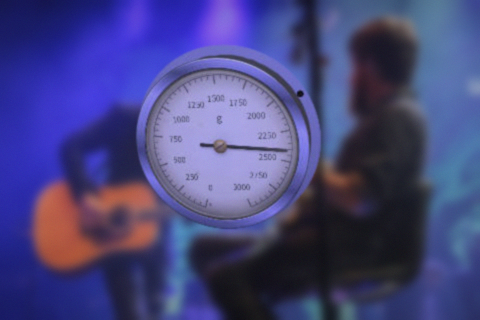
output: 2400g
